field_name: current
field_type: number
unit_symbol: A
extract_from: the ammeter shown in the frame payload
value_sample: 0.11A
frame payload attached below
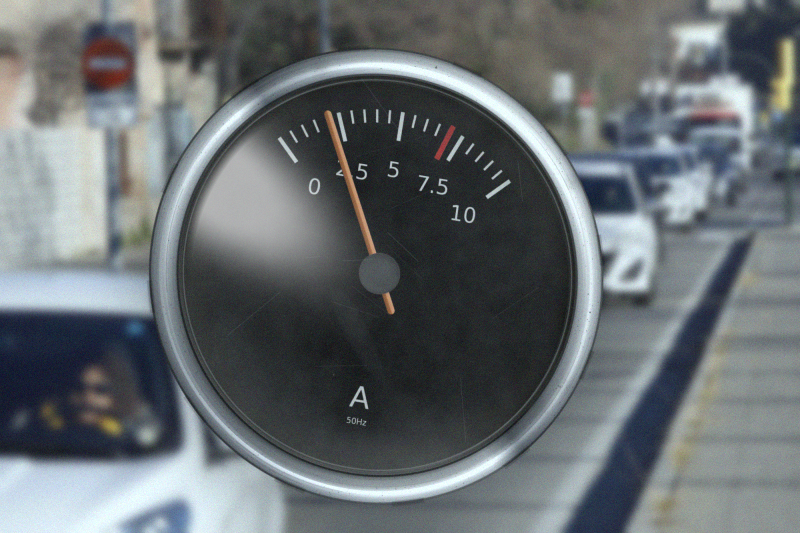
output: 2A
